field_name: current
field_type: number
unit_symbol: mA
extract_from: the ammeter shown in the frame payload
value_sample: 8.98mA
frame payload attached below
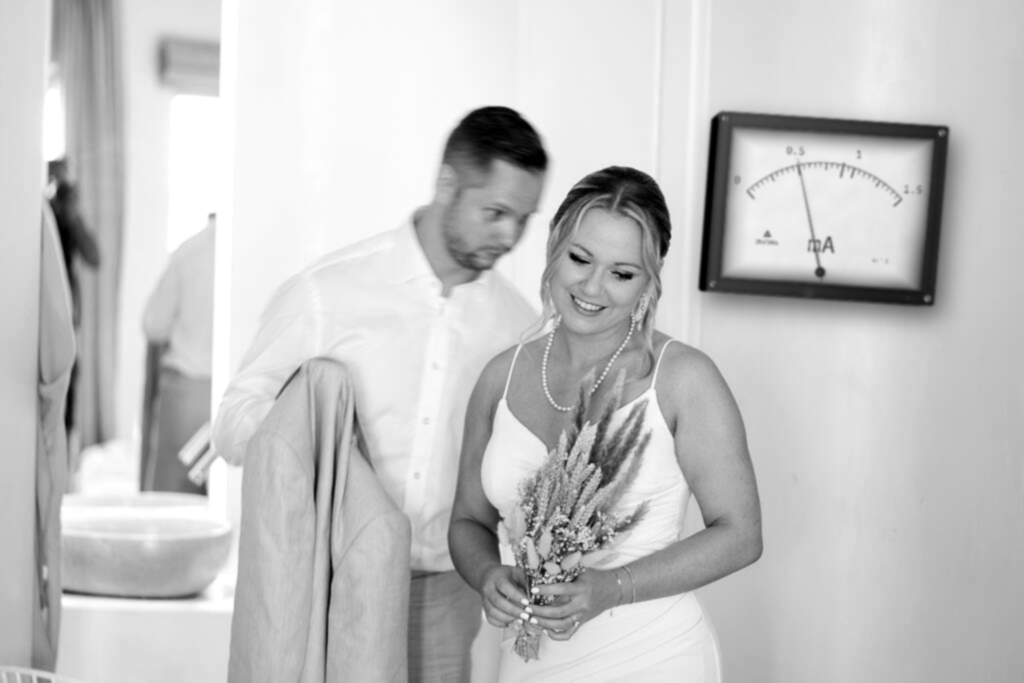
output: 0.5mA
